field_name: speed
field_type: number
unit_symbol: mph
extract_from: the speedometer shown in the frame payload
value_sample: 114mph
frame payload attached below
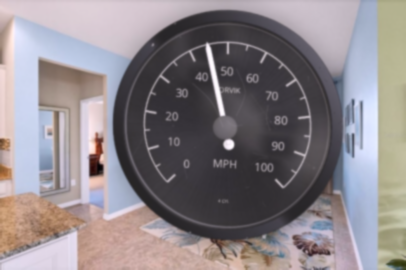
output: 45mph
